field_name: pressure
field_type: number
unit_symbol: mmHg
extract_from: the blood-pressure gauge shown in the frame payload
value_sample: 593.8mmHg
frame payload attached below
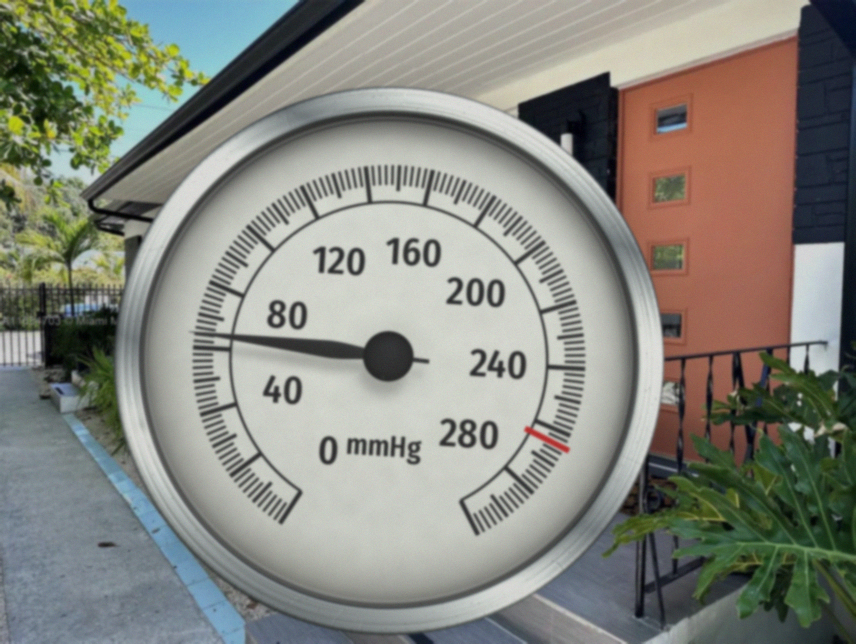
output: 64mmHg
